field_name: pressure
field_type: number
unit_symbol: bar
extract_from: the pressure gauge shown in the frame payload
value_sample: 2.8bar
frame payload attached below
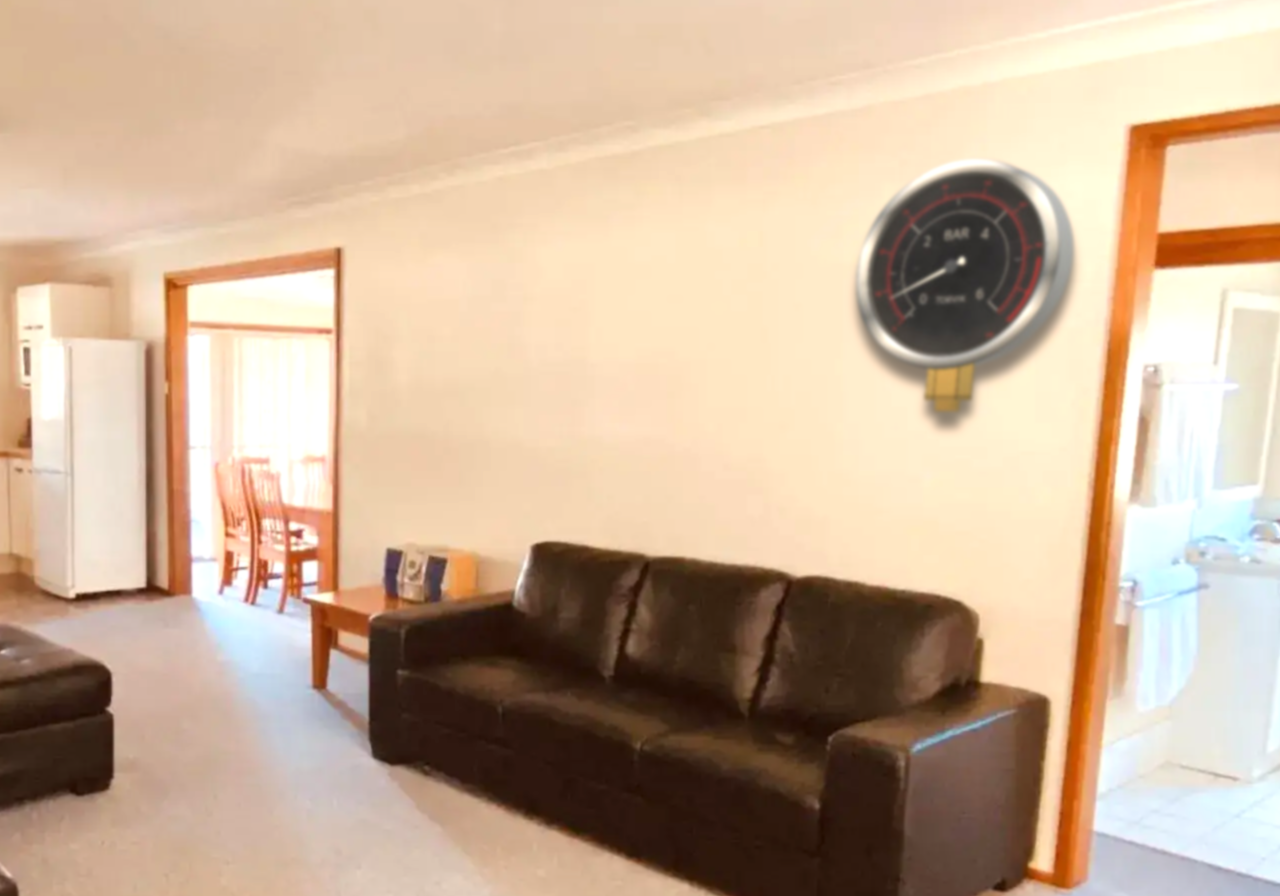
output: 0.5bar
